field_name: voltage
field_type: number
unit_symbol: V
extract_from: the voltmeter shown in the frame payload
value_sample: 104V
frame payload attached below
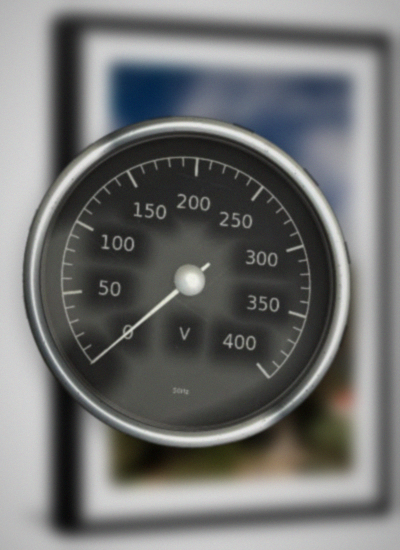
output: 0V
